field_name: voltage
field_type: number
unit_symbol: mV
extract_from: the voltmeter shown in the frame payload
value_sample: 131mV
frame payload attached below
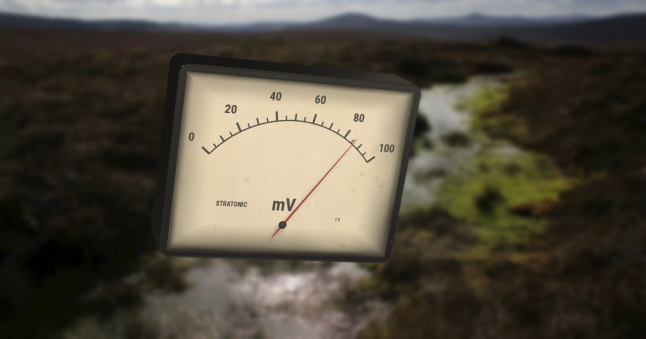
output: 85mV
